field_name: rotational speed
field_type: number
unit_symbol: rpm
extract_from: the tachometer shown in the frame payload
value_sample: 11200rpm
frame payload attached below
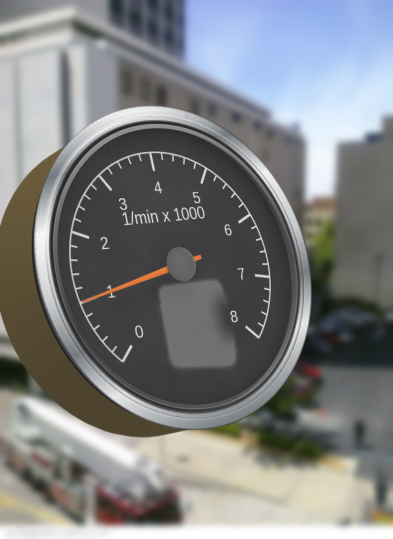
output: 1000rpm
